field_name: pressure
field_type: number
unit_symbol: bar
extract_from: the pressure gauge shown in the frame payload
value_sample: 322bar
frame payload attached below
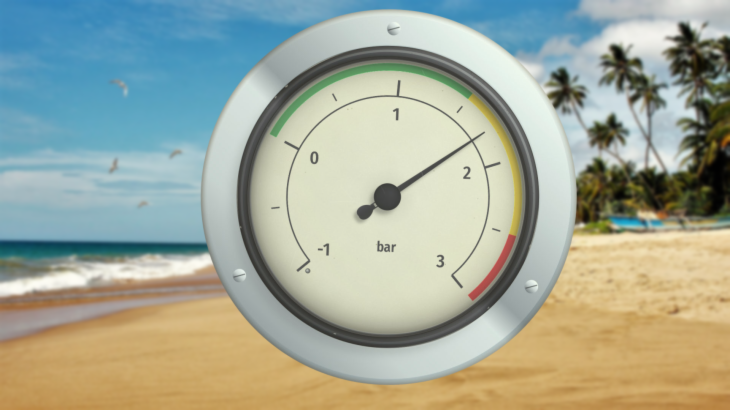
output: 1.75bar
